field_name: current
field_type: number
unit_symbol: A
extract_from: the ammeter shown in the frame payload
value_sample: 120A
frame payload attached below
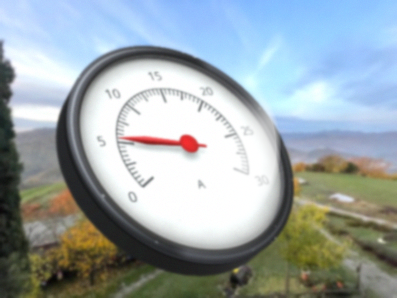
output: 5A
